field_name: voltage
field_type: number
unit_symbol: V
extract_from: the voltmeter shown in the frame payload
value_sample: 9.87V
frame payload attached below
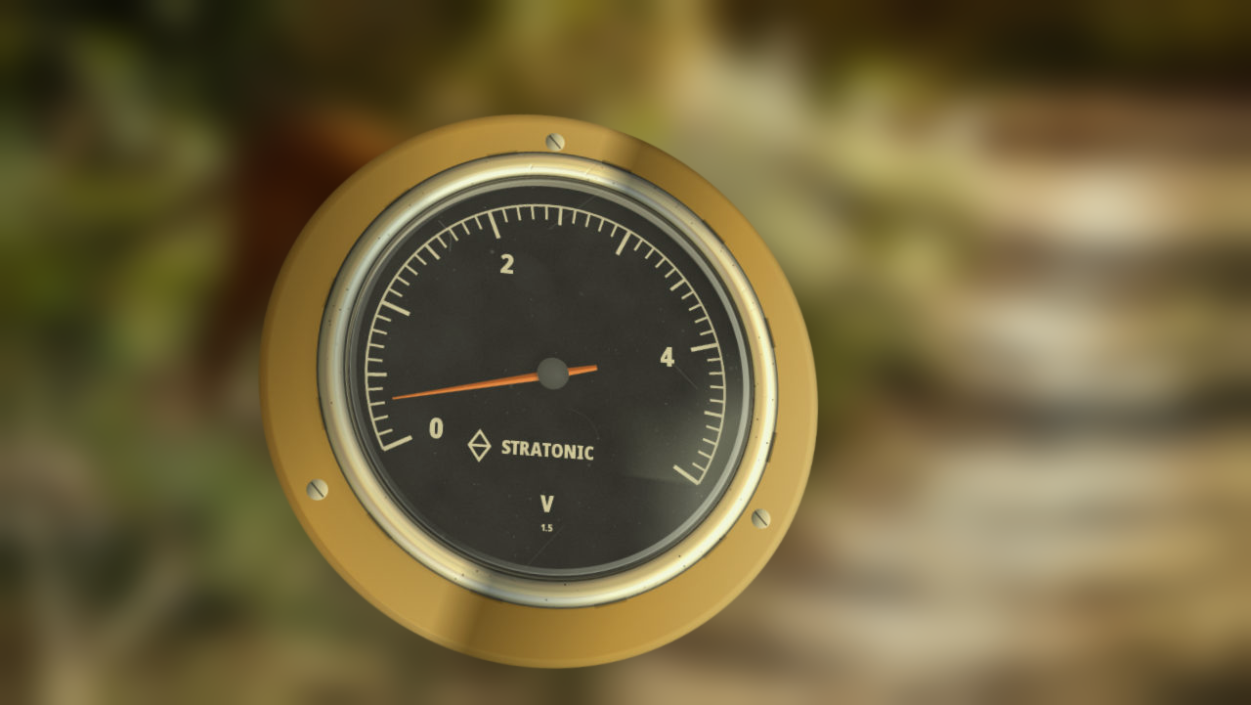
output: 0.3V
